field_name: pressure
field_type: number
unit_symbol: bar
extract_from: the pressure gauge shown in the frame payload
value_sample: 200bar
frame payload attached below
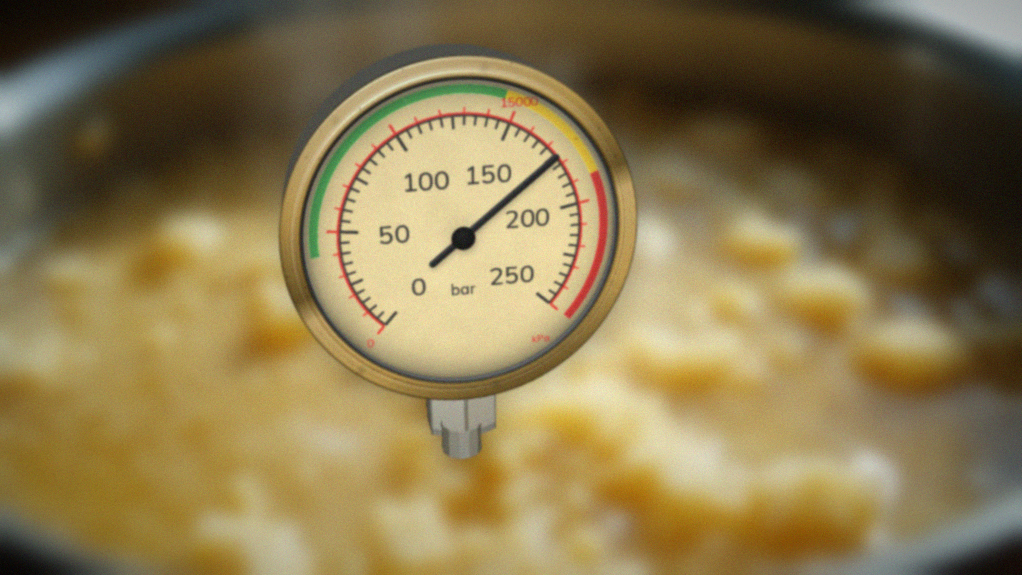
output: 175bar
